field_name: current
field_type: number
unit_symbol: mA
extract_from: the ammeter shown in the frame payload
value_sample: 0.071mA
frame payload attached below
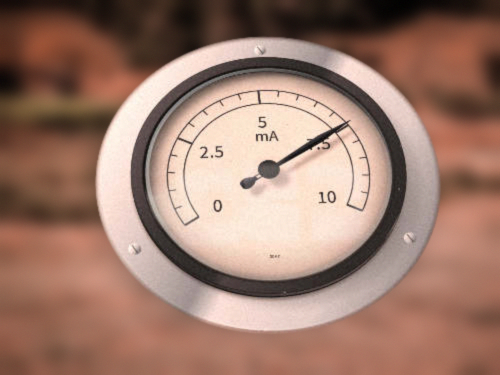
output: 7.5mA
